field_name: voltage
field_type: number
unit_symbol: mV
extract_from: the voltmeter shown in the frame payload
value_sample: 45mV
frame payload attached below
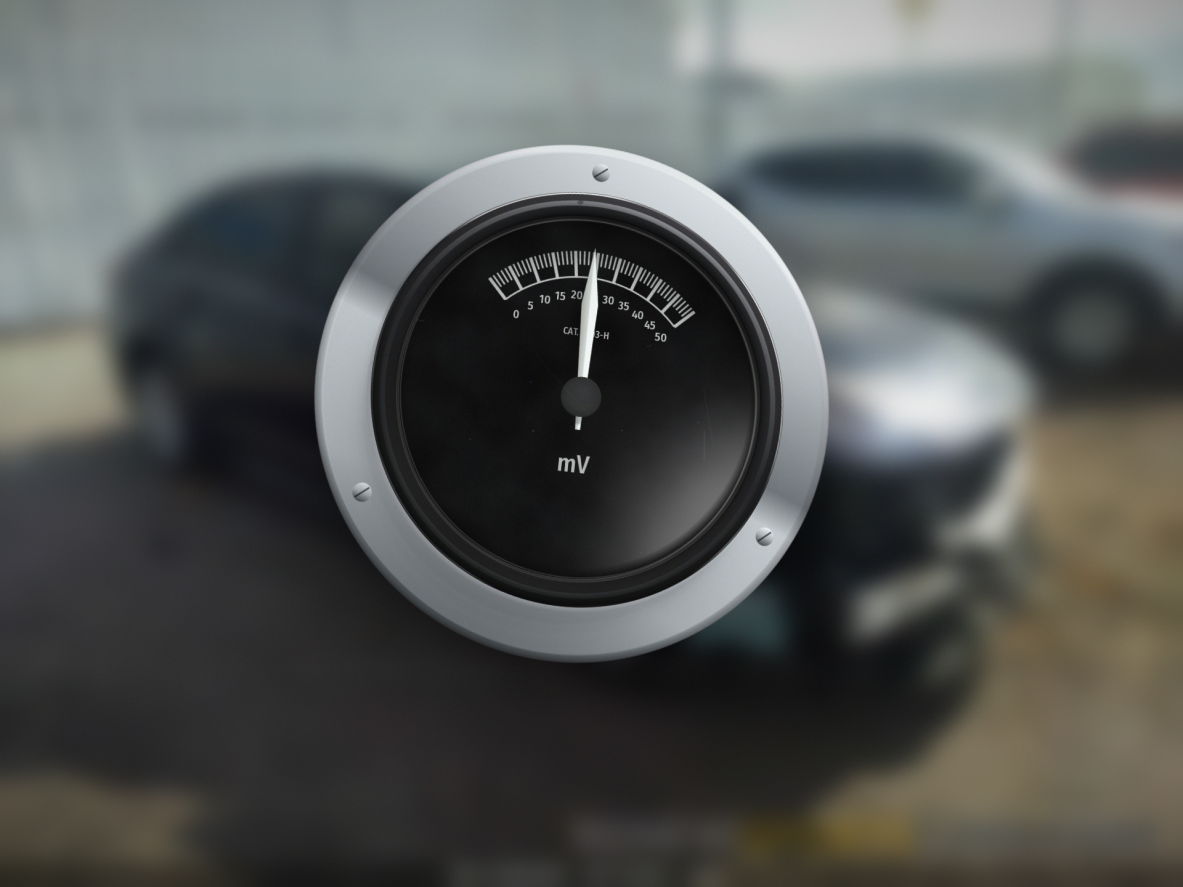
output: 24mV
